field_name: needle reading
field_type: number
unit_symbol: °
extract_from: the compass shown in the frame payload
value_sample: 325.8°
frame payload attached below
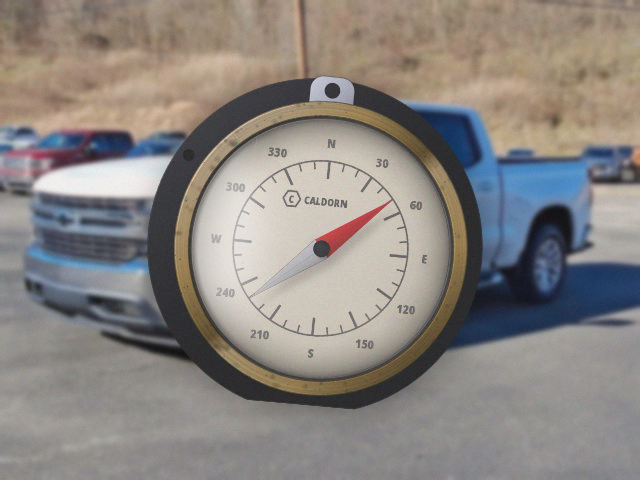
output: 50°
